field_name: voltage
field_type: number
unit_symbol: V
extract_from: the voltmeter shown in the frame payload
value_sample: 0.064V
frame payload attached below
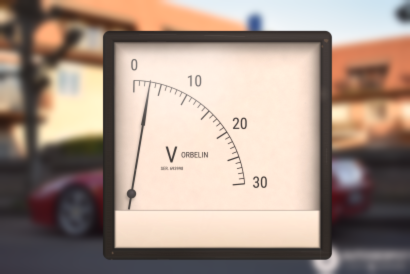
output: 3V
